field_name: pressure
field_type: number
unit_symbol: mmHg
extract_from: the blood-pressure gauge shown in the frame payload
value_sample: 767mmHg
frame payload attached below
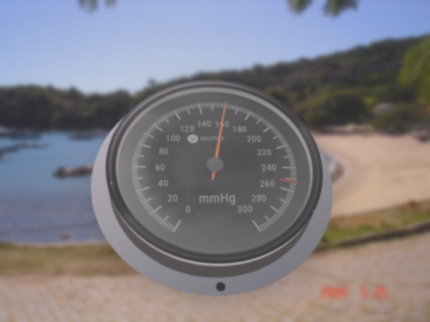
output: 160mmHg
